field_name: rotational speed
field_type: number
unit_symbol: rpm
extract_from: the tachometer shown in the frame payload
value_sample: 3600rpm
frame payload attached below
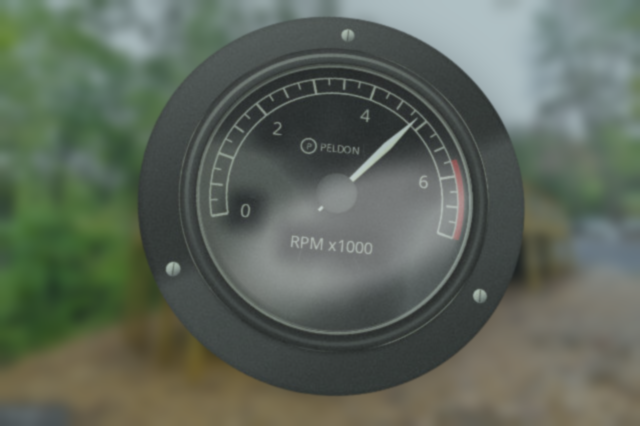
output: 4875rpm
